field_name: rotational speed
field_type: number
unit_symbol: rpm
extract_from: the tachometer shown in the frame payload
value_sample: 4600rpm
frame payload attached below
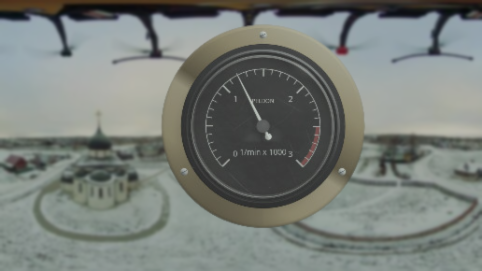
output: 1200rpm
